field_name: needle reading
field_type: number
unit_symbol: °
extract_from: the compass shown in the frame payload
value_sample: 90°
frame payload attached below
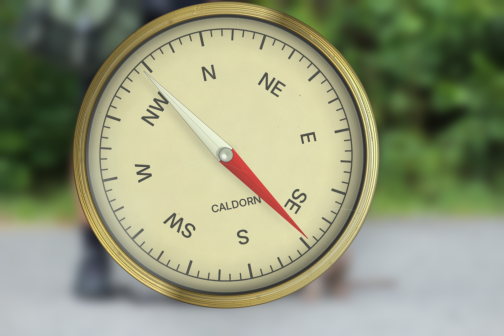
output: 147.5°
